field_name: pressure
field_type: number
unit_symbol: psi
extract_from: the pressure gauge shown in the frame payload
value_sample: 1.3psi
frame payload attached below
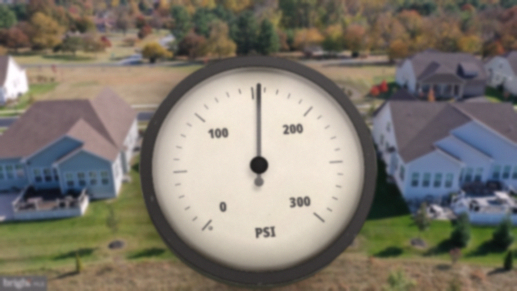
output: 155psi
